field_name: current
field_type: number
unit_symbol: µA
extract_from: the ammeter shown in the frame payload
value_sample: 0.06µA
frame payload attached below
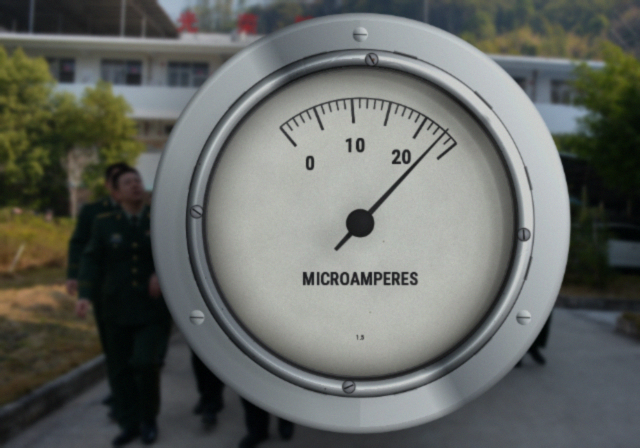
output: 23µA
